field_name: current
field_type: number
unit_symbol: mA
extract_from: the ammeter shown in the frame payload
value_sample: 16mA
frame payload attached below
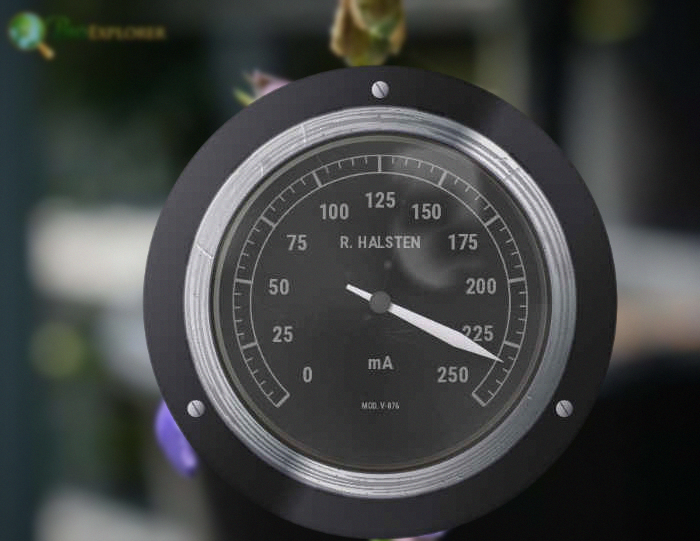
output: 232.5mA
